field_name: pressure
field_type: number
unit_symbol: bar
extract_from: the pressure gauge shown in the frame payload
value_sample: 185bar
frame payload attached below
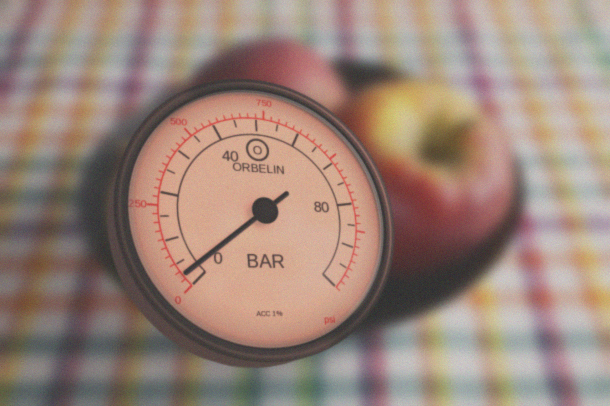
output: 2.5bar
